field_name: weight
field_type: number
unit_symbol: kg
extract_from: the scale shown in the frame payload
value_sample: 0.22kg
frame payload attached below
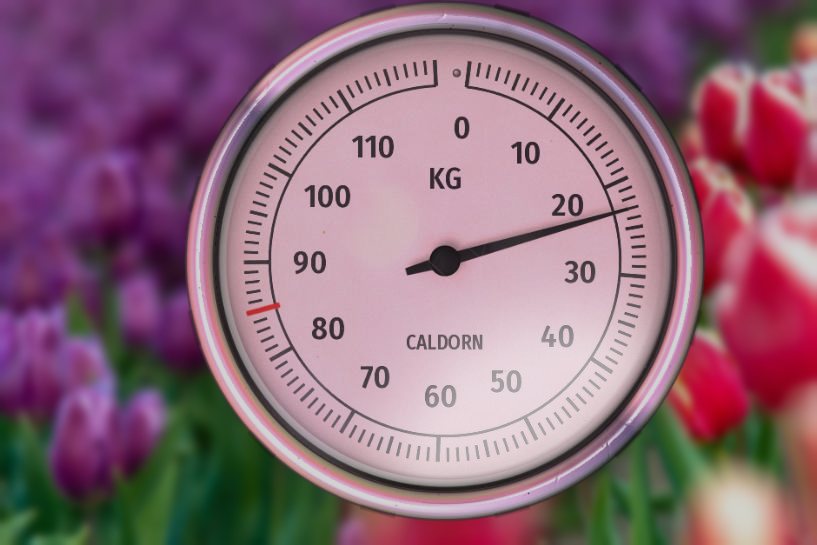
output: 23kg
